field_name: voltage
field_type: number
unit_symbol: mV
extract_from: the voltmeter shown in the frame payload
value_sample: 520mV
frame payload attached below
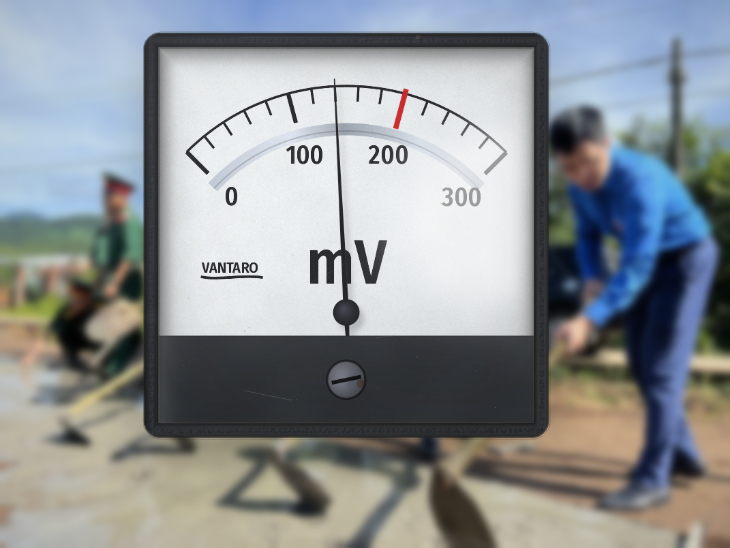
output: 140mV
